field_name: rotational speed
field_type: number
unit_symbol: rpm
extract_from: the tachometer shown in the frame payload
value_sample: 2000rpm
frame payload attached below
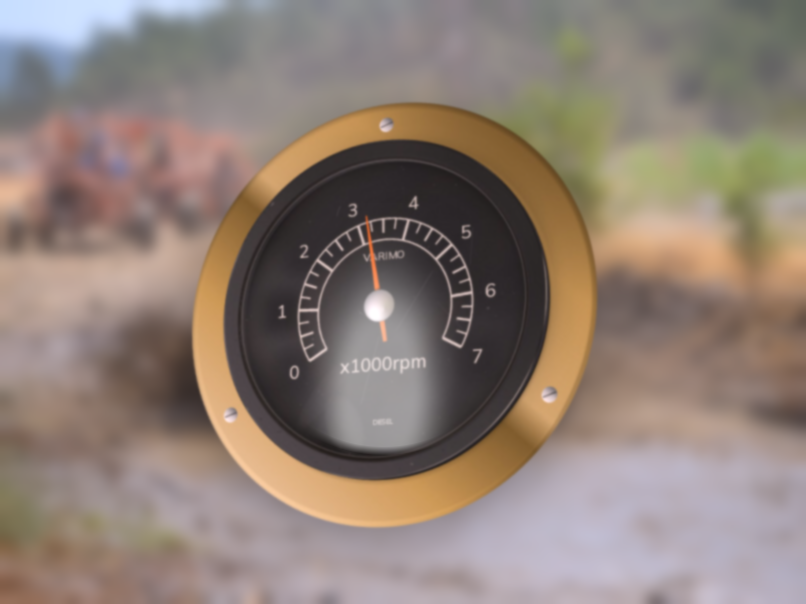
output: 3250rpm
